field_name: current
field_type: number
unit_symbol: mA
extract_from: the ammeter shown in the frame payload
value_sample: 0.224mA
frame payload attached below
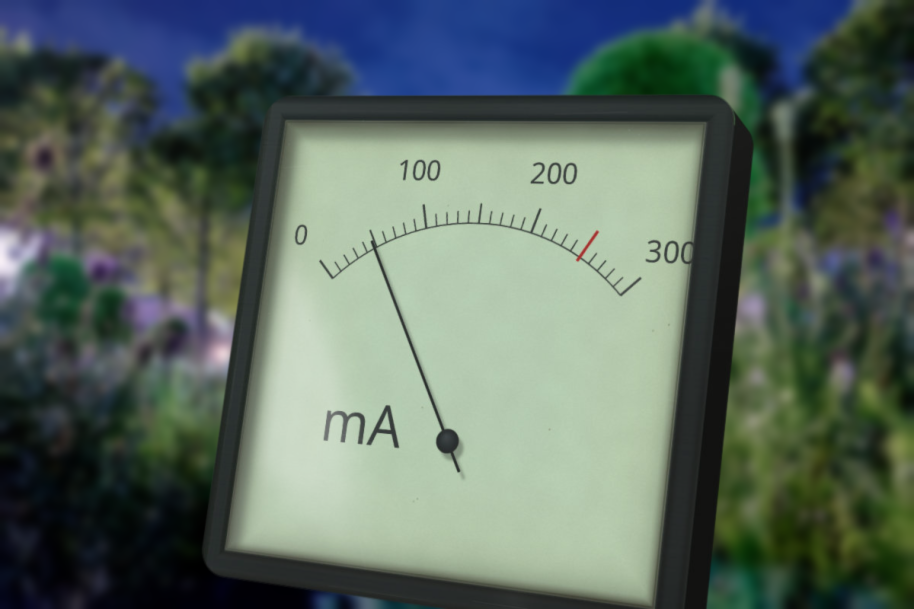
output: 50mA
